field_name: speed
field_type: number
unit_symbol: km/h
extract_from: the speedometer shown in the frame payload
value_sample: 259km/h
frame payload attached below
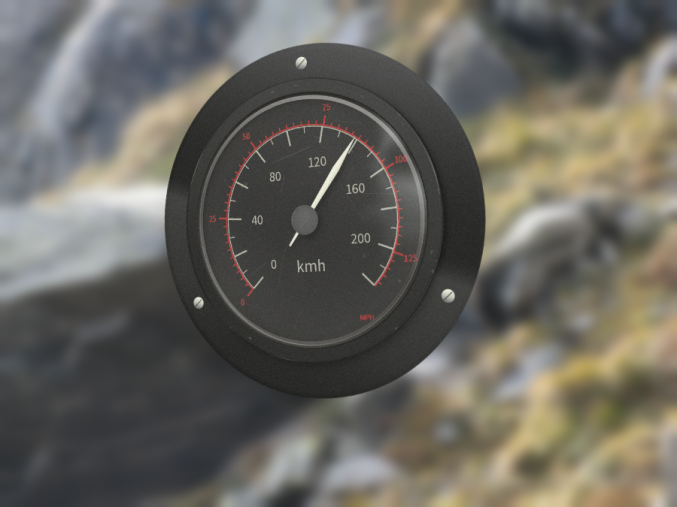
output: 140km/h
